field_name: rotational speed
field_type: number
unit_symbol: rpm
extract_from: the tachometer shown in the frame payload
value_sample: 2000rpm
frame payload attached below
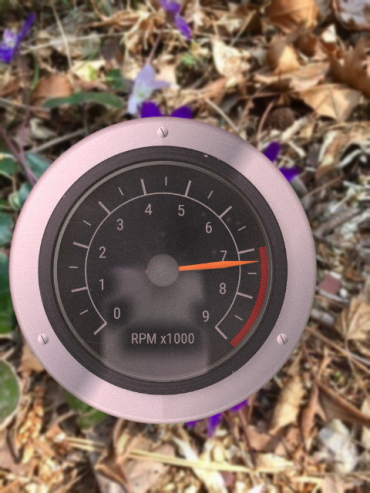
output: 7250rpm
